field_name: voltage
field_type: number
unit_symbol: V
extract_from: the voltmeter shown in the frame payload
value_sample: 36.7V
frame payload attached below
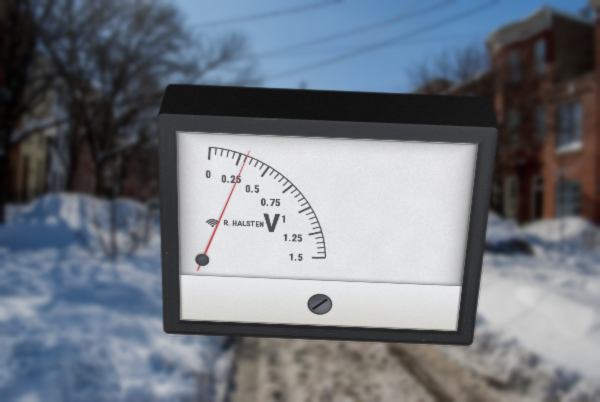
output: 0.3V
